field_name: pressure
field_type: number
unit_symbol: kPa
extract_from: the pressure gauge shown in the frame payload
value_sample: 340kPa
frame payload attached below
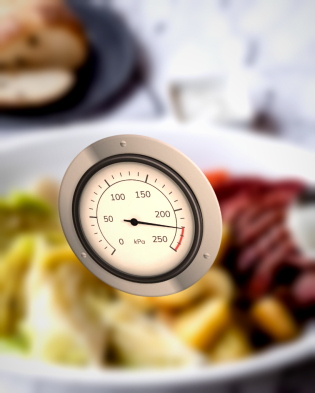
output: 220kPa
